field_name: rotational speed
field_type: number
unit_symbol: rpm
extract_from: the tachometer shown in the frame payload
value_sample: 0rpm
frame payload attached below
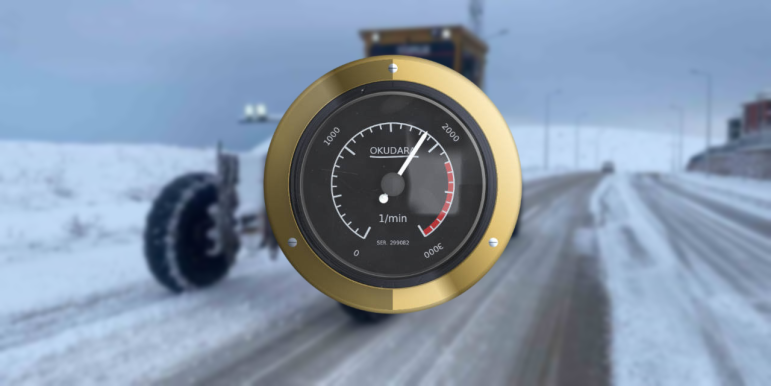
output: 1850rpm
